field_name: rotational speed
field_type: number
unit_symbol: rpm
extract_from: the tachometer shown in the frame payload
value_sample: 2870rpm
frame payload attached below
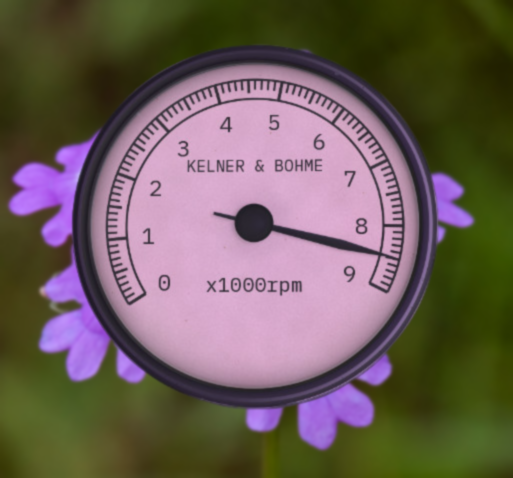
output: 8500rpm
